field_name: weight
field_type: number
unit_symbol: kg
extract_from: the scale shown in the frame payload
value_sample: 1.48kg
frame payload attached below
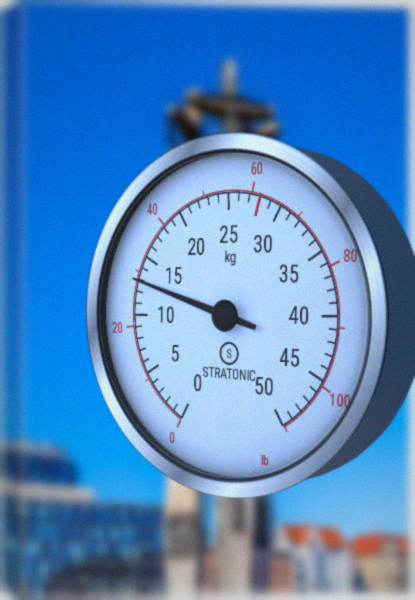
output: 13kg
